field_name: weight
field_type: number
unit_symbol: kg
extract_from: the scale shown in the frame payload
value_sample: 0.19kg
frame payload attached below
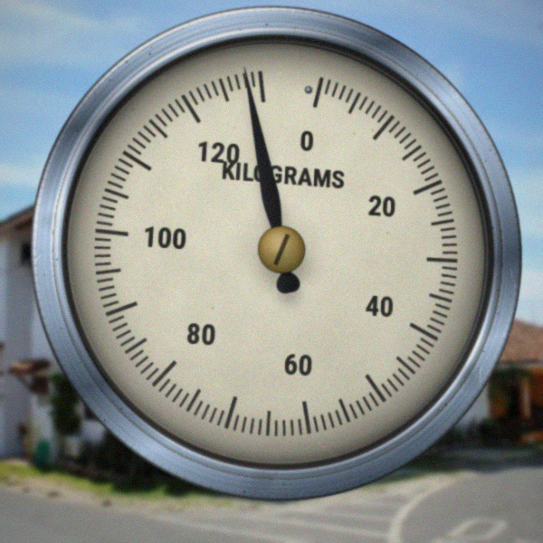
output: 128kg
